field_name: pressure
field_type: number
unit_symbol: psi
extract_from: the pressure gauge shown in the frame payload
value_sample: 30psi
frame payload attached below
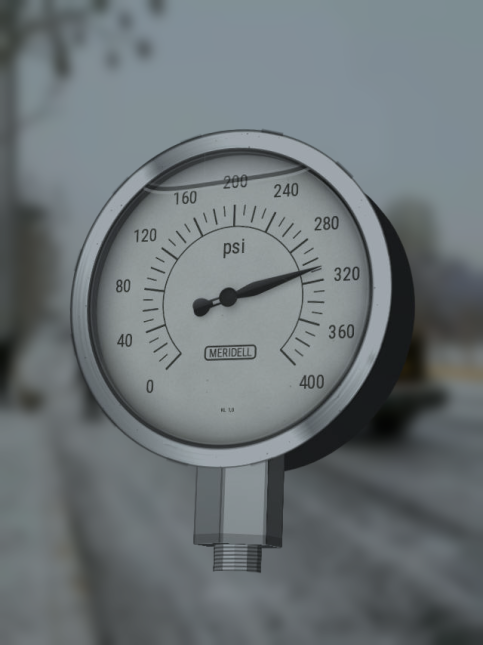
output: 310psi
